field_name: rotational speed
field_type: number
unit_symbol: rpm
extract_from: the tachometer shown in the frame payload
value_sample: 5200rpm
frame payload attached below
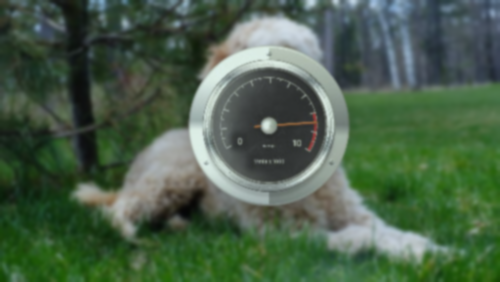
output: 8500rpm
